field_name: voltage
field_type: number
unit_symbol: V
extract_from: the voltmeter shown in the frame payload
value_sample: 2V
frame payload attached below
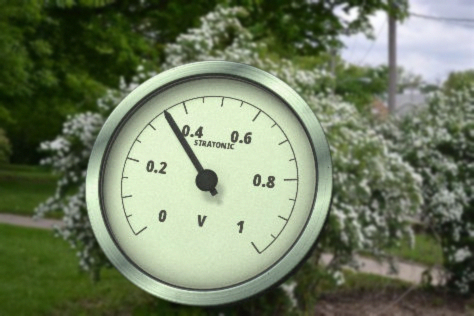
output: 0.35V
